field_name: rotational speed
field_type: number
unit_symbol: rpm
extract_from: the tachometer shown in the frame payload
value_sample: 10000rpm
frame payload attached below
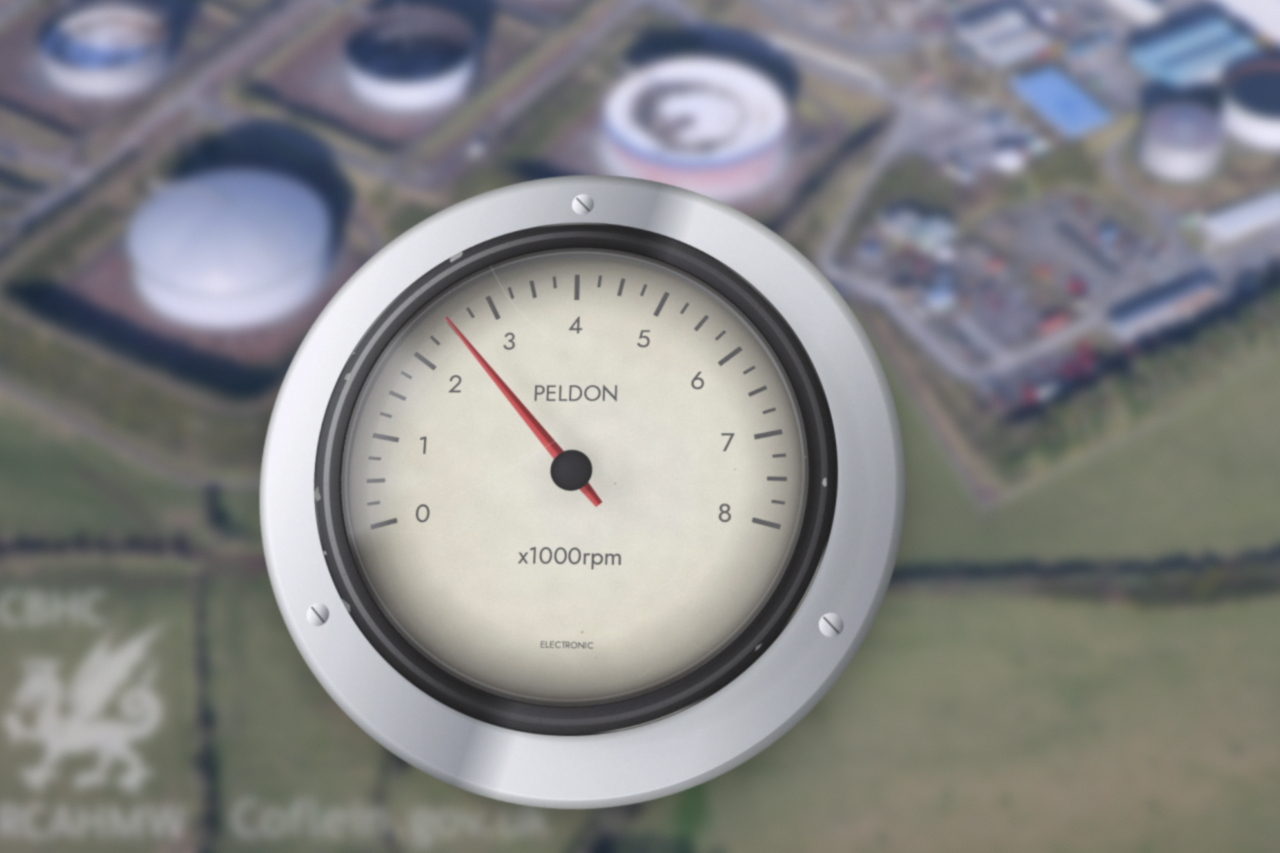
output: 2500rpm
